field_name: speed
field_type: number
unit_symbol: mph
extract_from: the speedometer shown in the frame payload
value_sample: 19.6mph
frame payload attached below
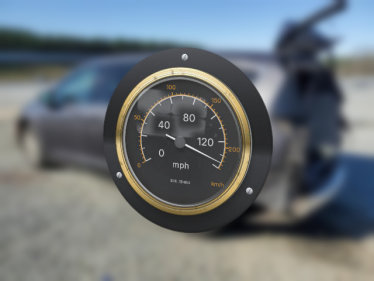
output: 135mph
